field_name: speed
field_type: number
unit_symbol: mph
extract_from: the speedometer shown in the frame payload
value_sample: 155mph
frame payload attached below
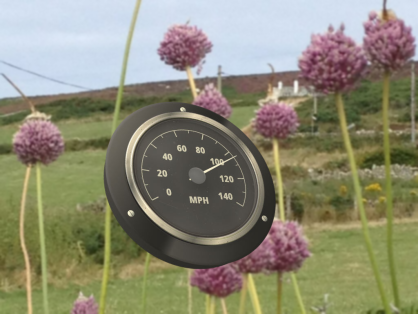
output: 105mph
